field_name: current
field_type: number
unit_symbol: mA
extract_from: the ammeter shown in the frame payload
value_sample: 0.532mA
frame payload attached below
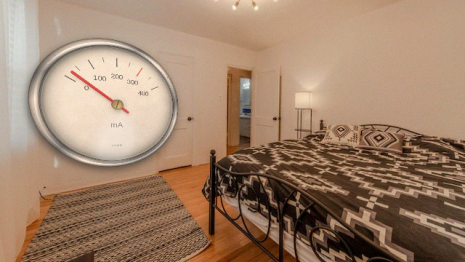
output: 25mA
